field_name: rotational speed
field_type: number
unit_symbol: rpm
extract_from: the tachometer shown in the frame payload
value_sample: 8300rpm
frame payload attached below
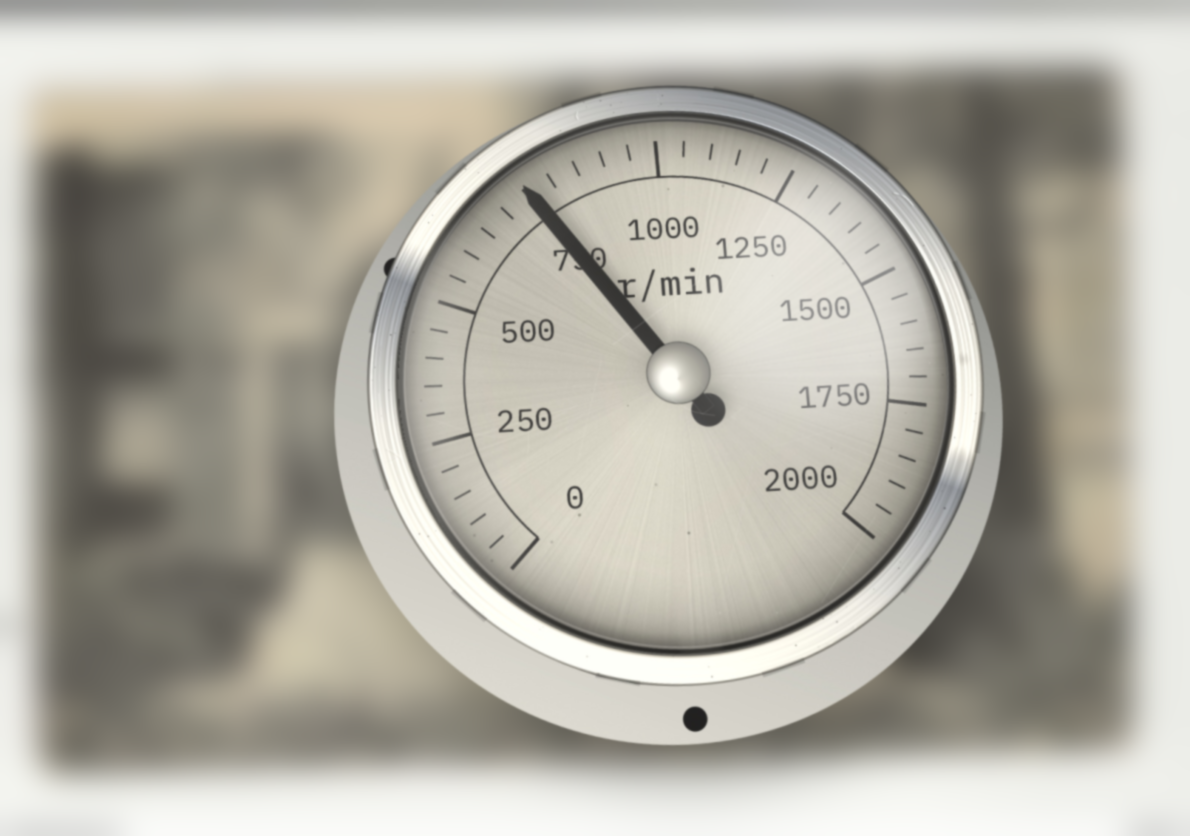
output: 750rpm
